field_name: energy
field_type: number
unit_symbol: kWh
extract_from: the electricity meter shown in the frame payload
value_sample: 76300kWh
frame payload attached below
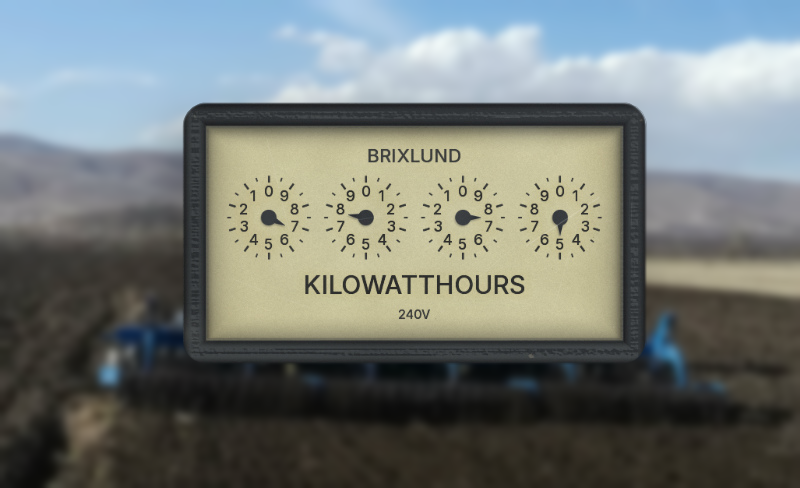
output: 6775kWh
